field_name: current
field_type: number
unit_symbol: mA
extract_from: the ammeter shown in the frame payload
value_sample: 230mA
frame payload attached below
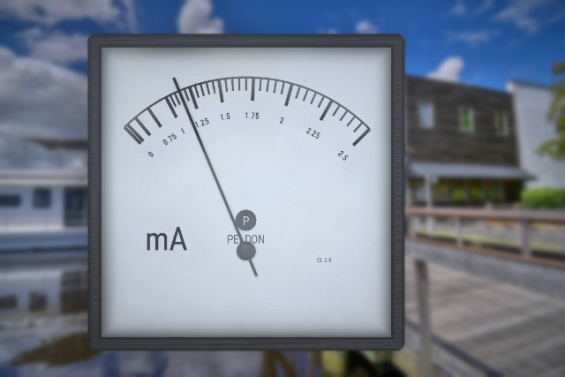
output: 1.15mA
